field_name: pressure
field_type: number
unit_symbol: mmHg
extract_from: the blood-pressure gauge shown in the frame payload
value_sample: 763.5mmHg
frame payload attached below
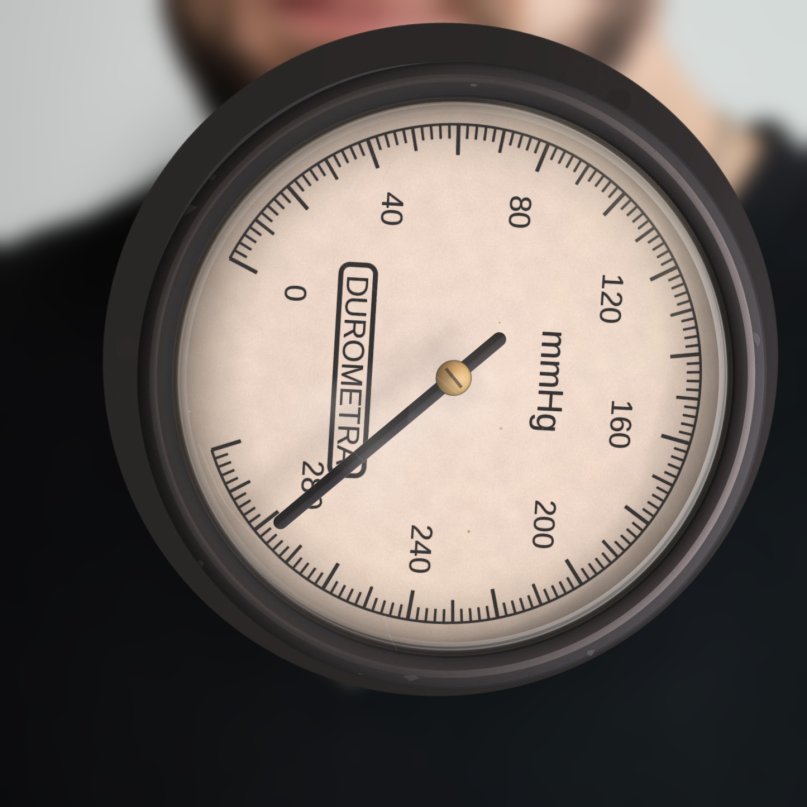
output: 278mmHg
